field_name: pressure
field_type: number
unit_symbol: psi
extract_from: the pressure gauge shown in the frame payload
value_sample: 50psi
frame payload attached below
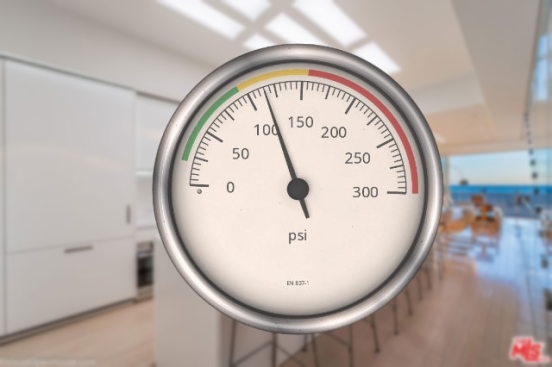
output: 115psi
